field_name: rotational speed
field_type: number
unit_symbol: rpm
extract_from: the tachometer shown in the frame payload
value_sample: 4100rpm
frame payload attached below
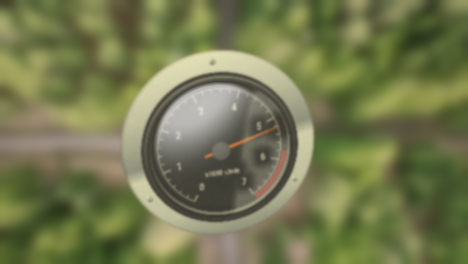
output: 5200rpm
